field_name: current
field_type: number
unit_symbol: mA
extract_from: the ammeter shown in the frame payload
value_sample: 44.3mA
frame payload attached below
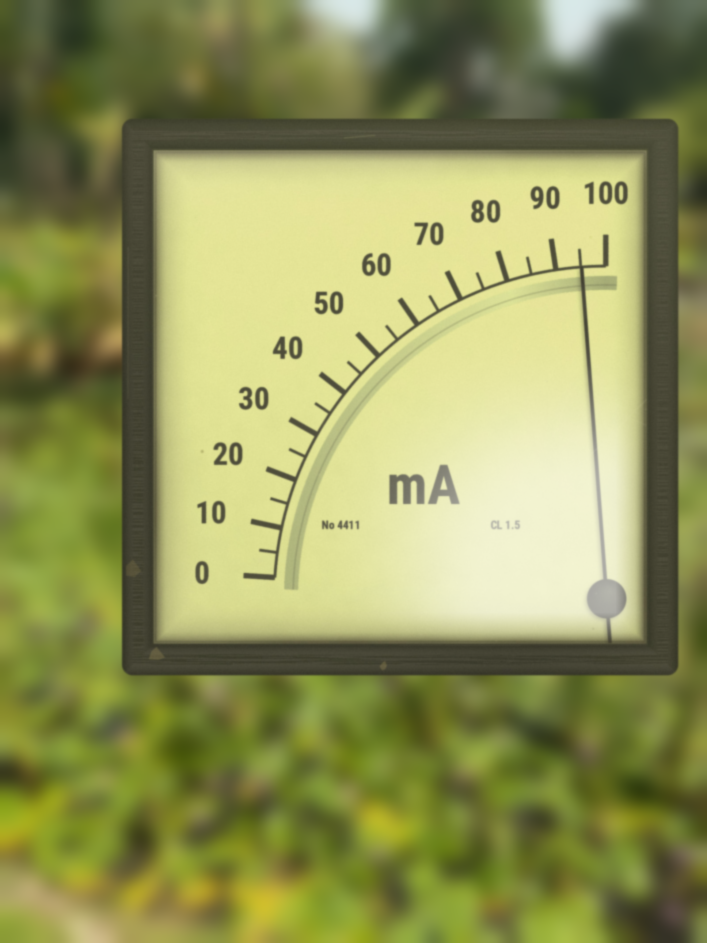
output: 95mA
